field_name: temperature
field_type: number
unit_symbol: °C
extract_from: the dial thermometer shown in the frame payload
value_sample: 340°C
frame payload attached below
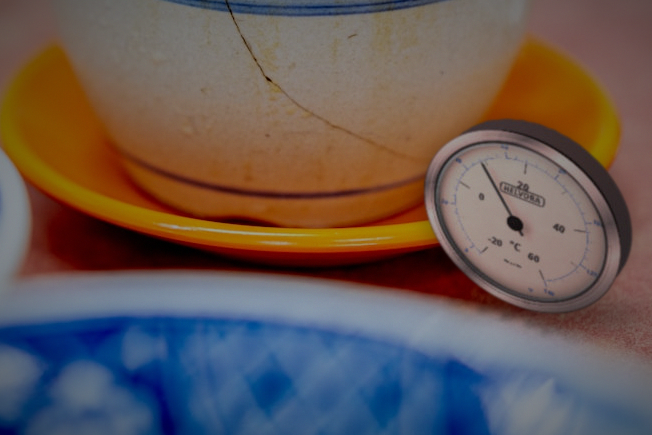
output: 10°C
